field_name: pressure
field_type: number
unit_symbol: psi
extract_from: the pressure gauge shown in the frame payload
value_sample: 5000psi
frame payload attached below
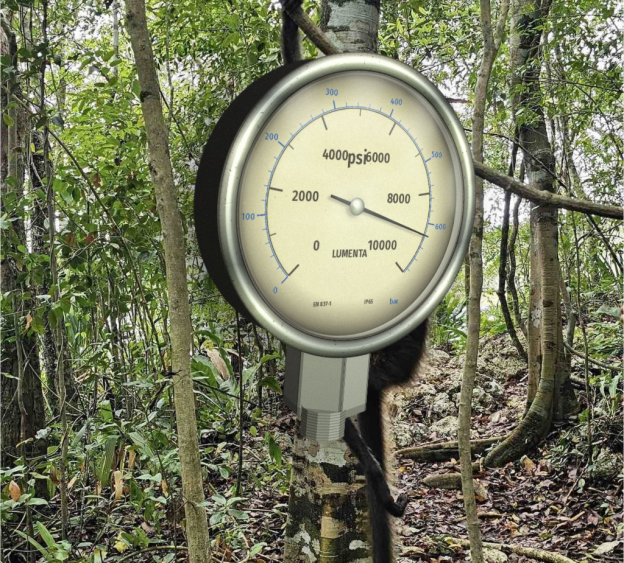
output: 9000psi
